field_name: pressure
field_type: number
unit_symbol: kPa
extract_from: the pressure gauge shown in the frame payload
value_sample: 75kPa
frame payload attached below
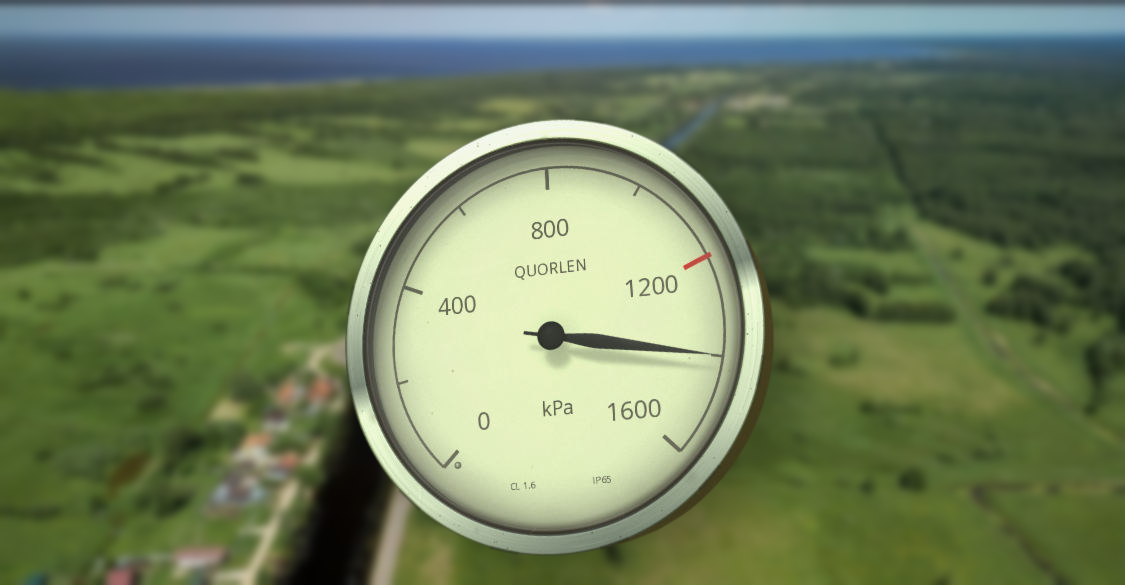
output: 1400kPa
